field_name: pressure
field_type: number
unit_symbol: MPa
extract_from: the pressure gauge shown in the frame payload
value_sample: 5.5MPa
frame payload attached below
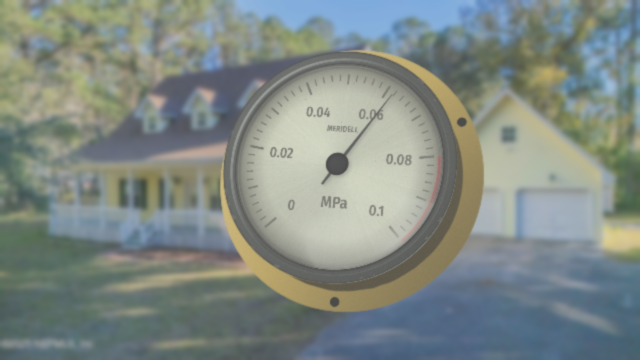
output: 0.062MPa
